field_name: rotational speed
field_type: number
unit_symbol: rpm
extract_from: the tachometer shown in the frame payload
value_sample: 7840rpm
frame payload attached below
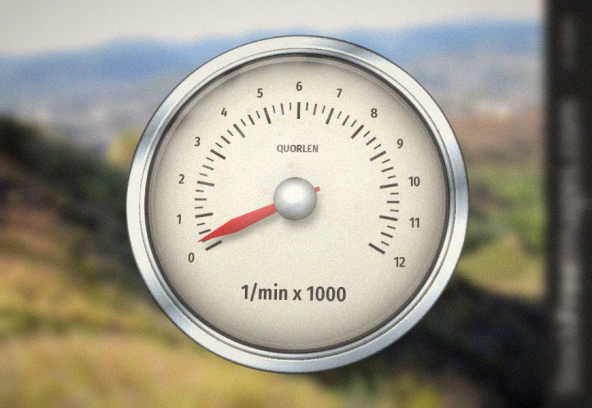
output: 250rpm
